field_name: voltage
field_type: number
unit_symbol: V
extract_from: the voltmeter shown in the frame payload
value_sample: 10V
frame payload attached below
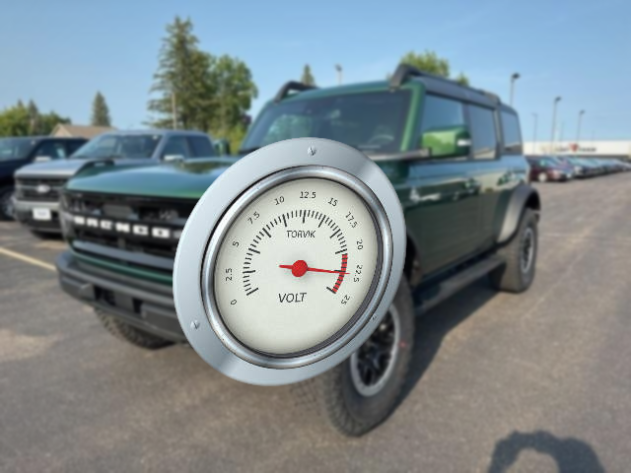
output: 22.5V
